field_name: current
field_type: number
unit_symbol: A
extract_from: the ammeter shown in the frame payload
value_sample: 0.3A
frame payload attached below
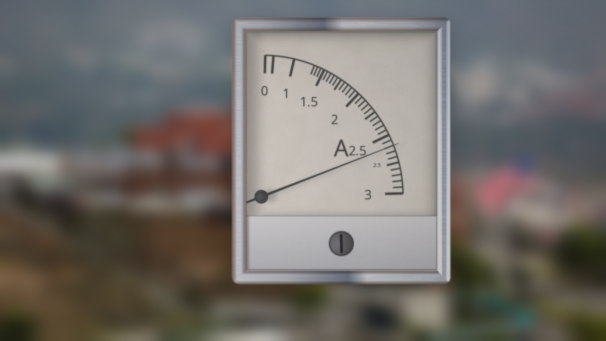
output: 2.6A
